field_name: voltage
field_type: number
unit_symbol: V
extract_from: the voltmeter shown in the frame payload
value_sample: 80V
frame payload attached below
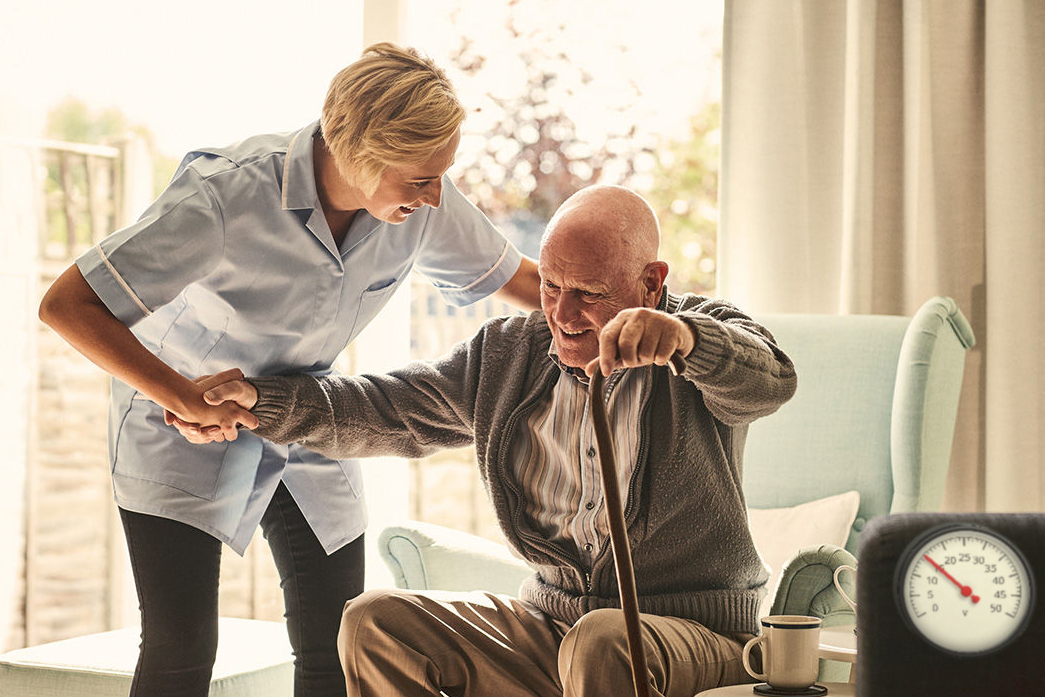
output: 15V
